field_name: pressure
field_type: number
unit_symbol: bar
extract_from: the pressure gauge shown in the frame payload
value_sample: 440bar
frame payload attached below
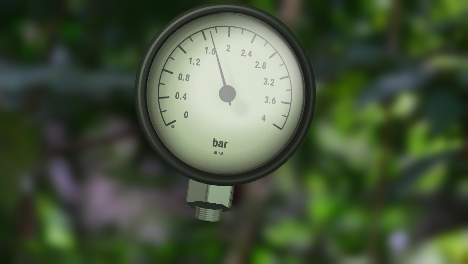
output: 1.7bar
